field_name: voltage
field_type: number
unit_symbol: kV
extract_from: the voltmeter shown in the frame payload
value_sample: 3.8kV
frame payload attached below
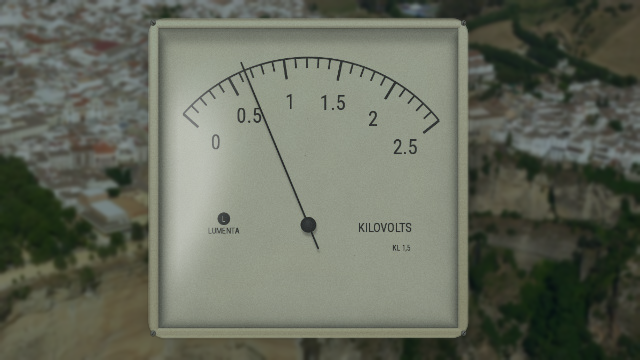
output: 0.65kV
